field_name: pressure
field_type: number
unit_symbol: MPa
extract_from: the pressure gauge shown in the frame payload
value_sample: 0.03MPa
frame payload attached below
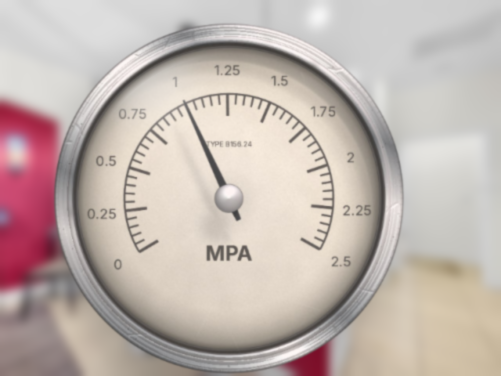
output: 1MPa
